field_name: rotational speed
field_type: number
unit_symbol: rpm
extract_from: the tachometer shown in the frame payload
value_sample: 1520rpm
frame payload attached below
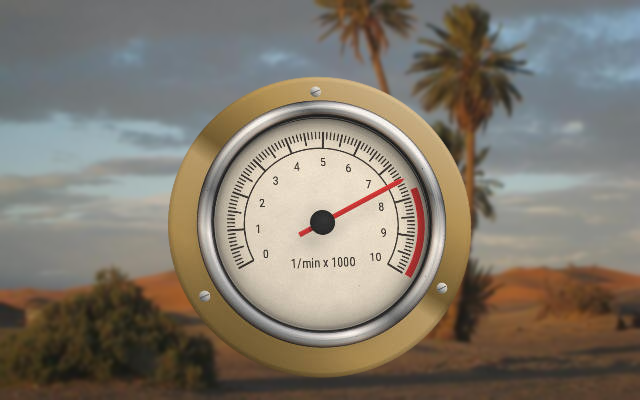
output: 7500rpm
